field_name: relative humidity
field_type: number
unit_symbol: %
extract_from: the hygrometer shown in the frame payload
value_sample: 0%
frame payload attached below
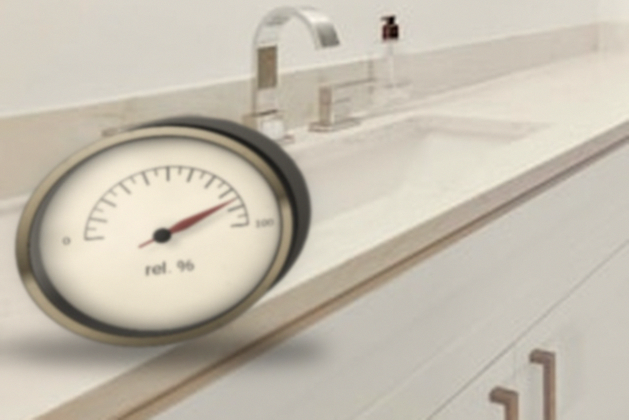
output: 85%
